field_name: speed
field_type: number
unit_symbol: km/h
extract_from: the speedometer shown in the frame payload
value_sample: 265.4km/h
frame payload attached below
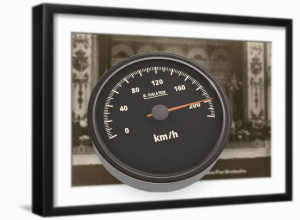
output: 200km/h
